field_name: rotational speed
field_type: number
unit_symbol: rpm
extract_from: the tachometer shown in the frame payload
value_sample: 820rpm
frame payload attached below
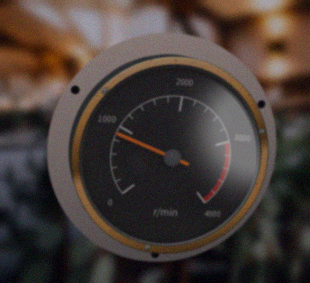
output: 900rpm
